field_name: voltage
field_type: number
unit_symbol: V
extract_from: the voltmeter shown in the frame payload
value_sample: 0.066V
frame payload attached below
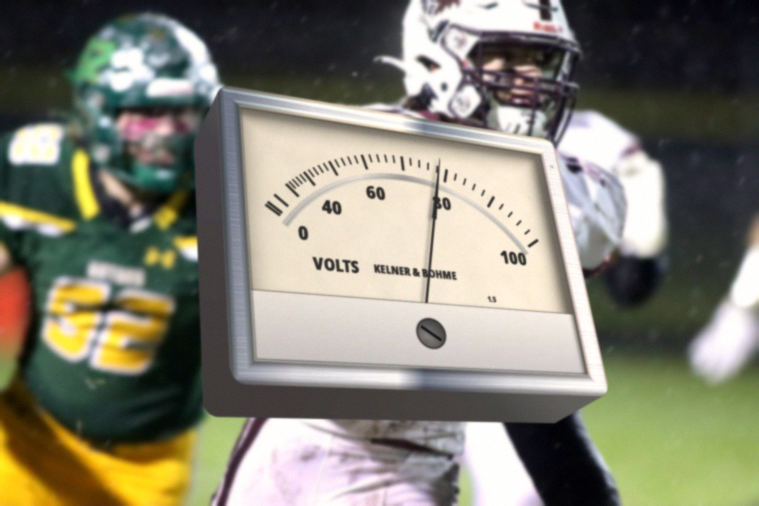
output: 78V
